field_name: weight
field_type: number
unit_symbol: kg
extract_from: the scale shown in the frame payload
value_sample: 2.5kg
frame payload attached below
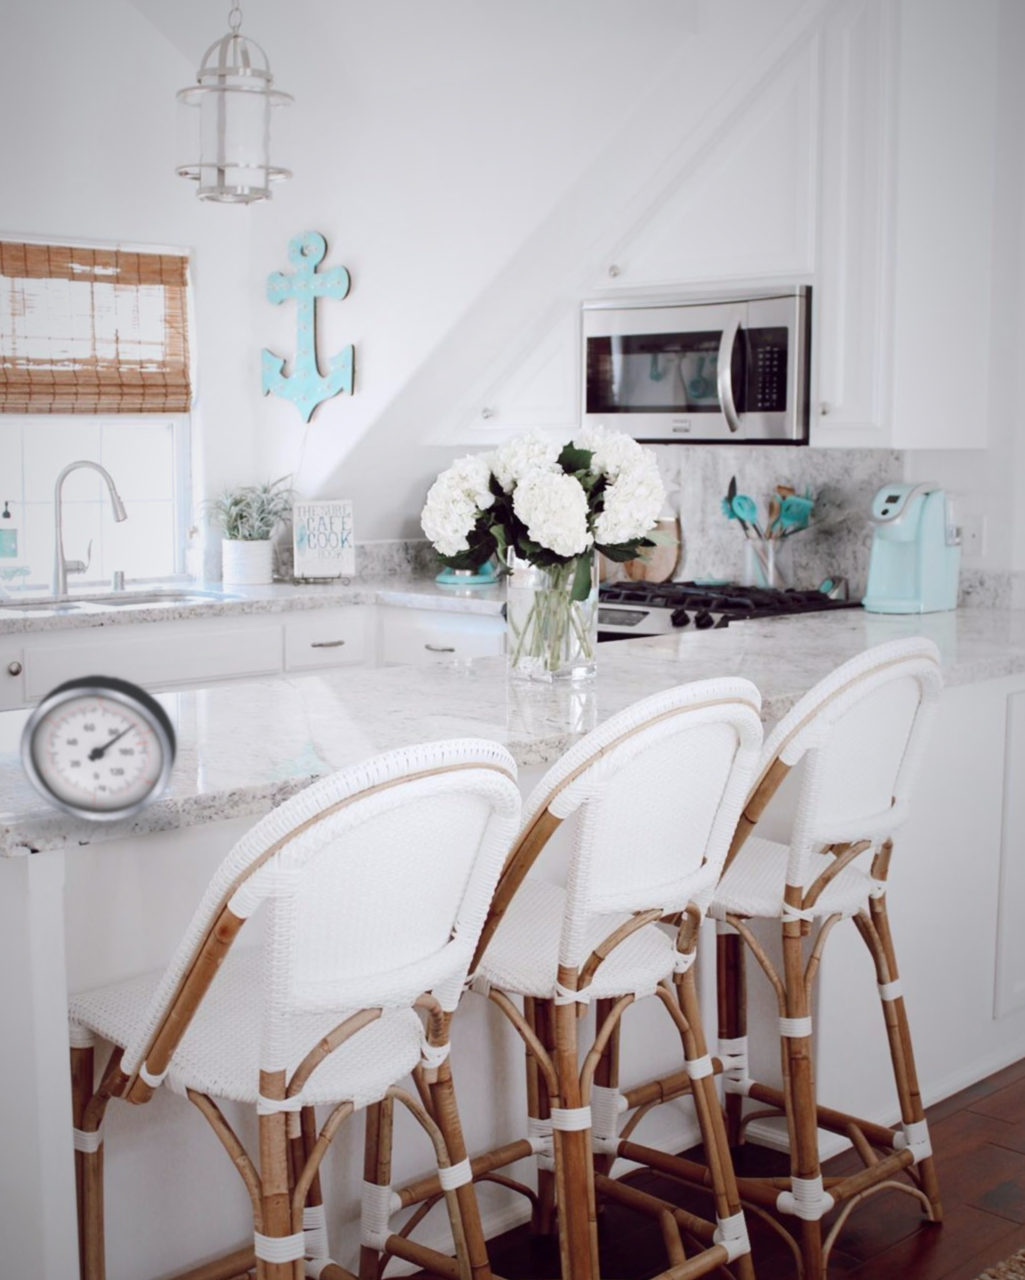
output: 85kg
